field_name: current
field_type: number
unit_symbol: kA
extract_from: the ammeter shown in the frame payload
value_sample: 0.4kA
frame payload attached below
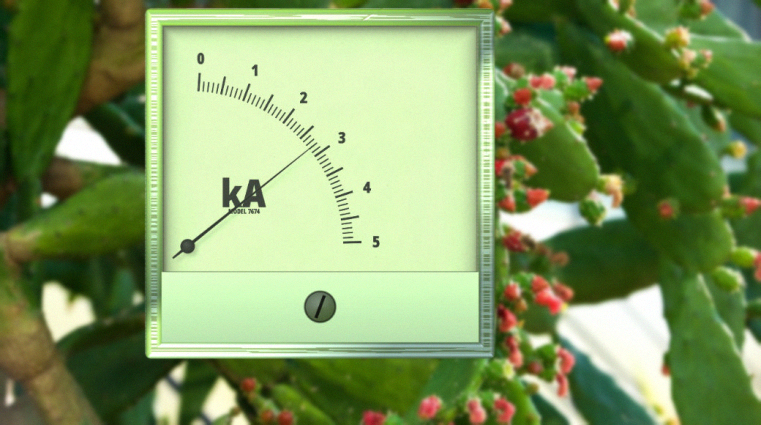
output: 2.8kA
